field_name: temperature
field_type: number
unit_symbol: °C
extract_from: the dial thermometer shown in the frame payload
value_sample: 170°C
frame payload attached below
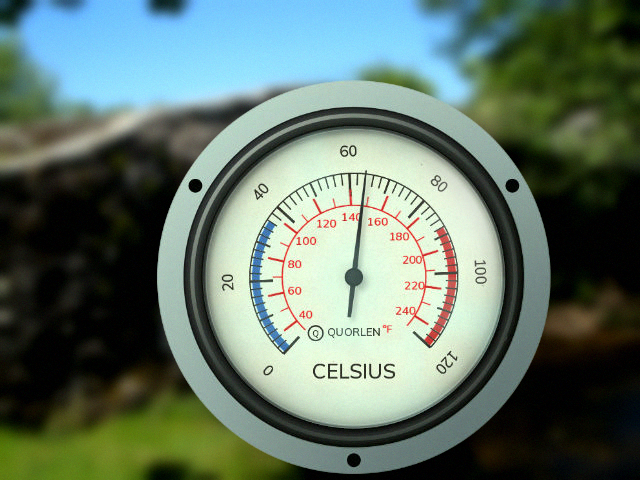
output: 64°C
